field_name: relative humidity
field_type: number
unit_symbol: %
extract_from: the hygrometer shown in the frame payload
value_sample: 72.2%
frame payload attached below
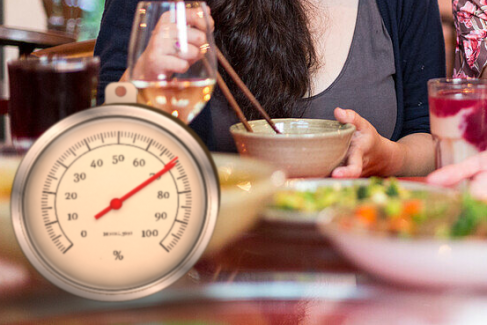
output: 70%
